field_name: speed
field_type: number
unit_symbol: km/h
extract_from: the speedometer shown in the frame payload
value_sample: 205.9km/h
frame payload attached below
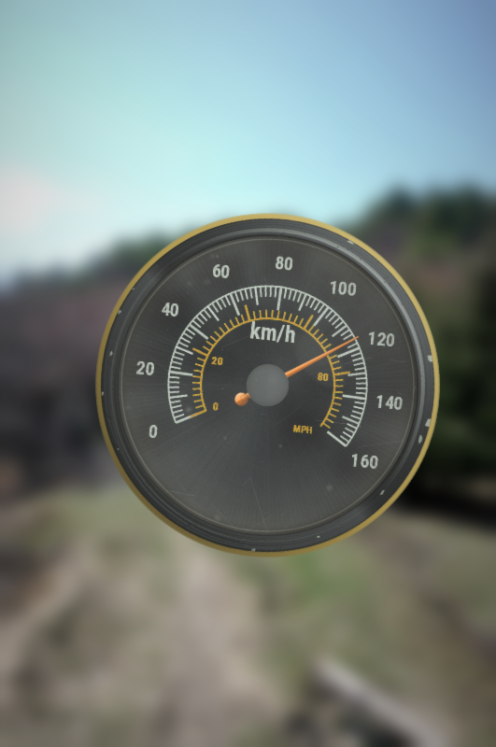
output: 116km/h
